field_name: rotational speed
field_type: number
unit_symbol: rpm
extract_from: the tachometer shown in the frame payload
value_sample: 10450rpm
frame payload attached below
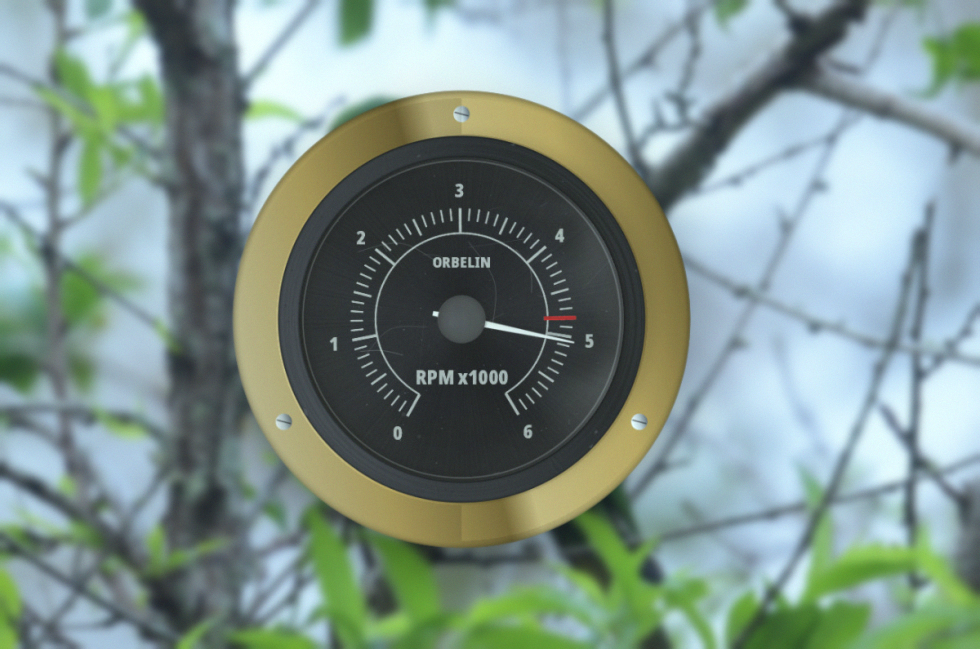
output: 5050rpm
